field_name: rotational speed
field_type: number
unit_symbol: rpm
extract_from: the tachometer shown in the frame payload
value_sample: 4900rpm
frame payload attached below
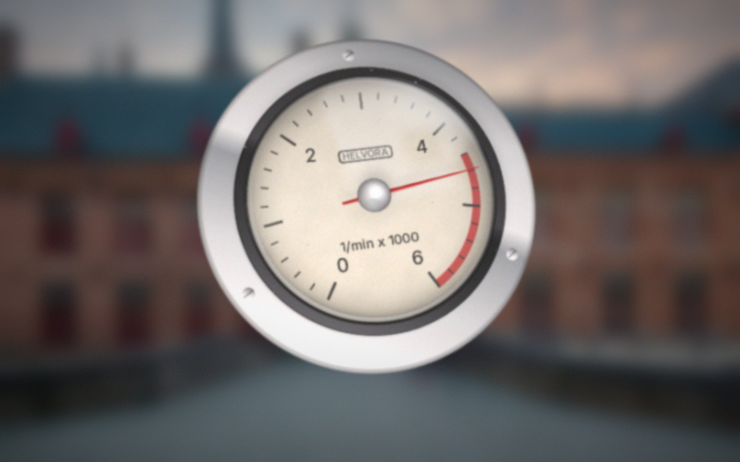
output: 4600rpm
